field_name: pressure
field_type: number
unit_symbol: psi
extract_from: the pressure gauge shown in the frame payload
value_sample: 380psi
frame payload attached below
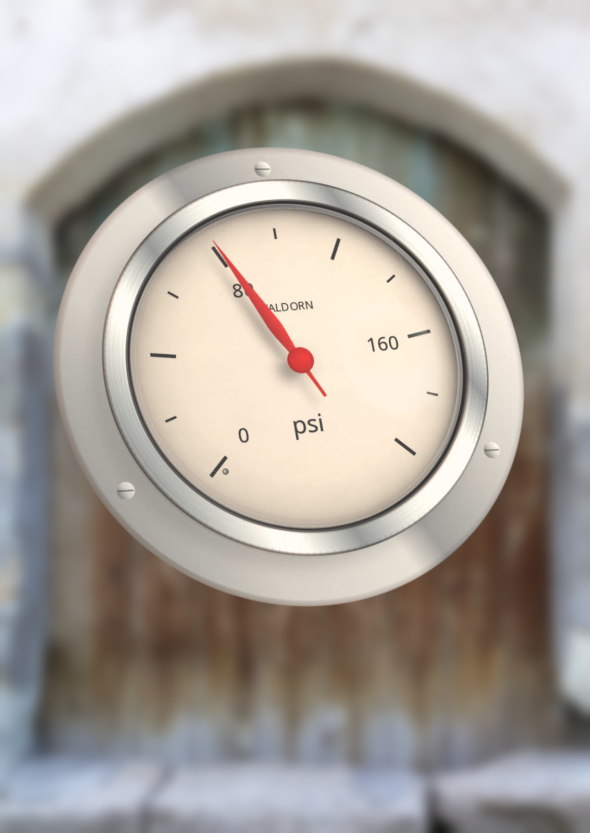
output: 80psi
